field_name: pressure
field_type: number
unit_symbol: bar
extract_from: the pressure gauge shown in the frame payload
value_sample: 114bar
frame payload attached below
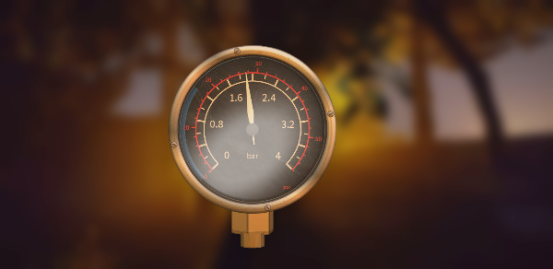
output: 1.9bar
